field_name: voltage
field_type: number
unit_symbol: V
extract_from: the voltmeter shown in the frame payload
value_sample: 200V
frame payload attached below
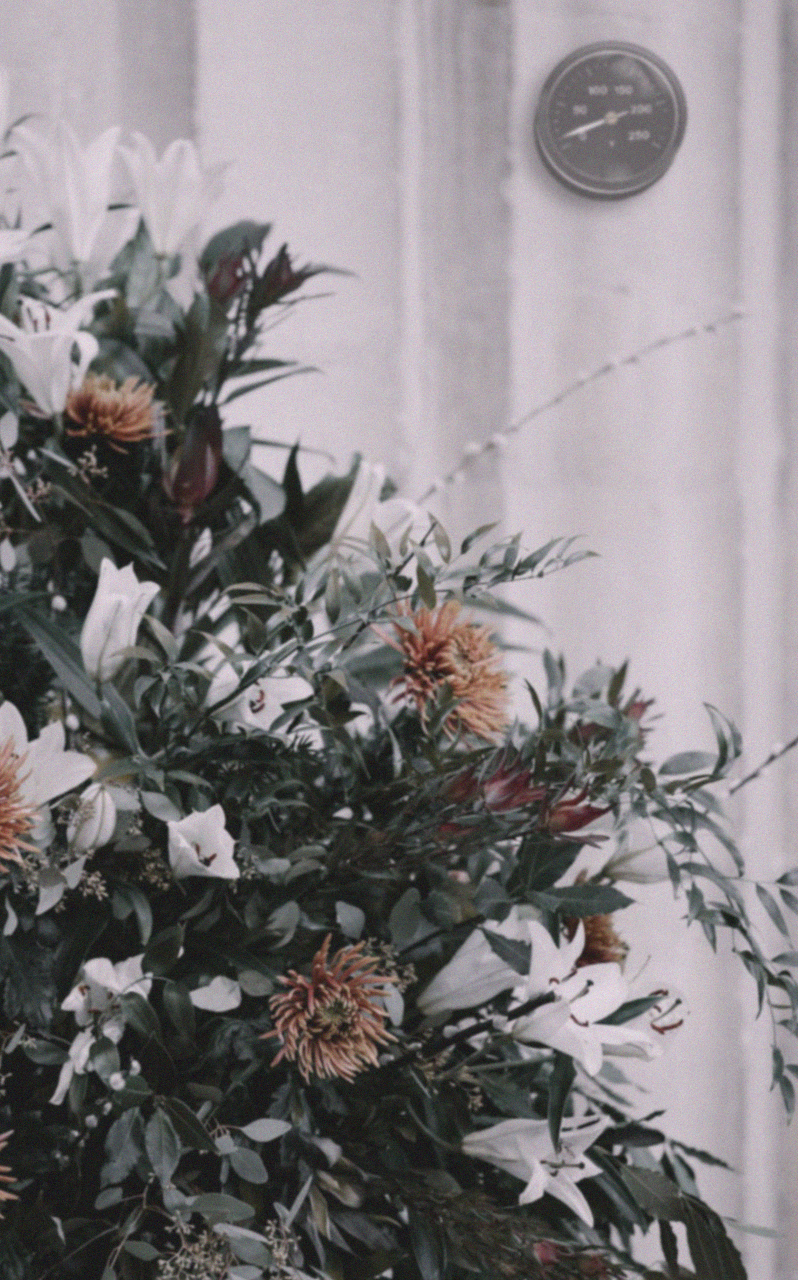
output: 10V
